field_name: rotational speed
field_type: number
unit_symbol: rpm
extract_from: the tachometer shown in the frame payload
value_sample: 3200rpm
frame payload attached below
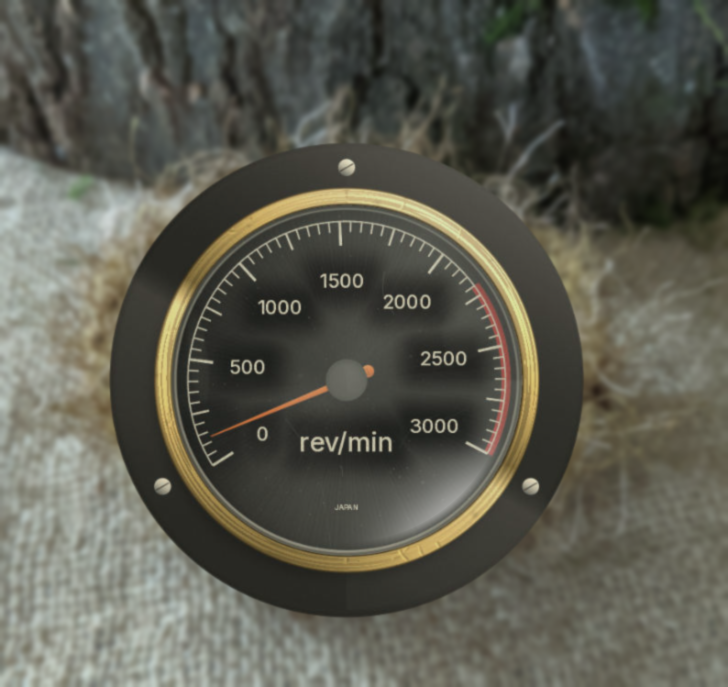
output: 125rpm
